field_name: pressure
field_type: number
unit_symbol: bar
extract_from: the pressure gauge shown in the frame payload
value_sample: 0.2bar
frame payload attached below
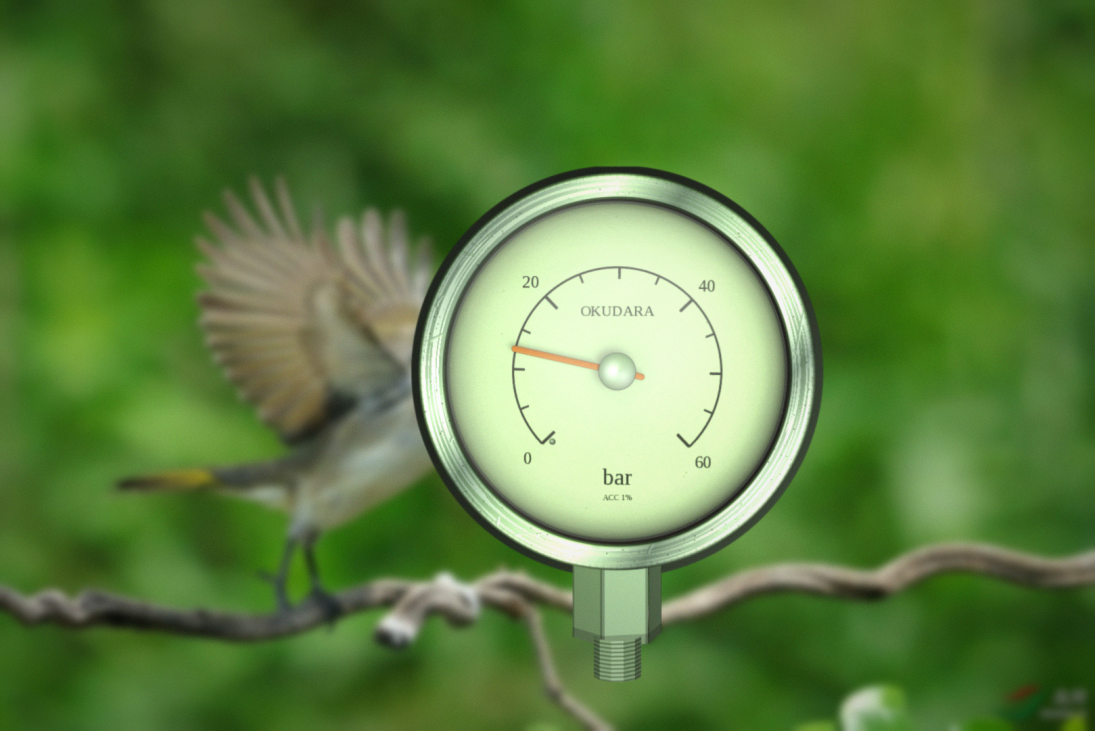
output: 12.5bar
